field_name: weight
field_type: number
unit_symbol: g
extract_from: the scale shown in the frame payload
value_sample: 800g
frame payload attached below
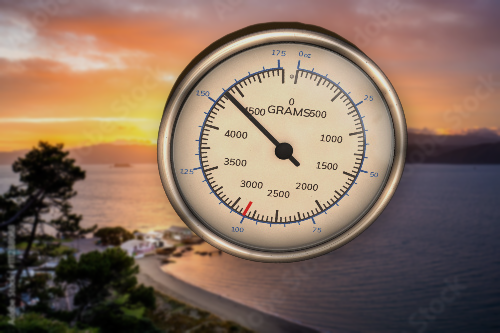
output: 4400g
